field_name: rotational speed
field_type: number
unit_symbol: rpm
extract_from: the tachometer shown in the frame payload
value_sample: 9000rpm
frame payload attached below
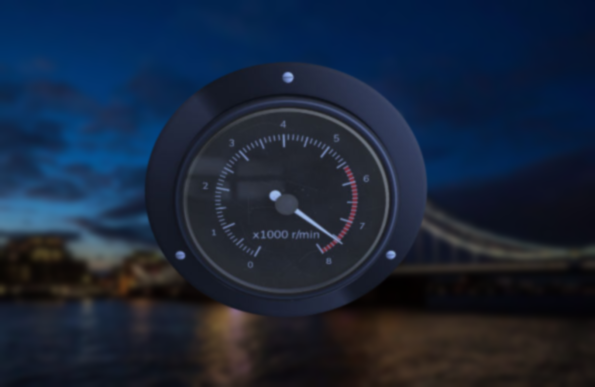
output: 7500rpm
